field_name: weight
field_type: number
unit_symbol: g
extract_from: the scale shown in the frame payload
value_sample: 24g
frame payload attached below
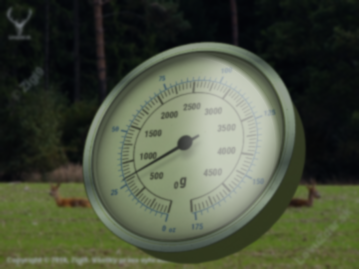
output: 750g
